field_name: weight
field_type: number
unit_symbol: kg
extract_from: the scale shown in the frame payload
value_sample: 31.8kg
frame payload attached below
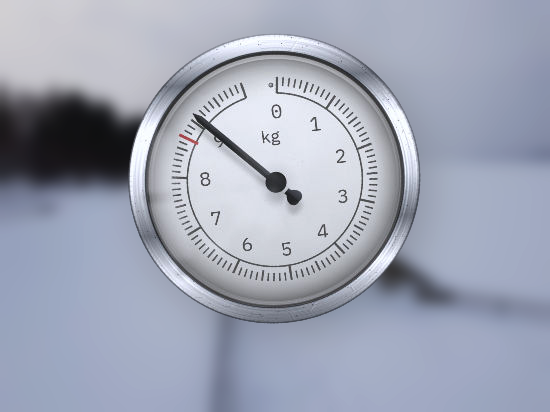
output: 9.1kg
